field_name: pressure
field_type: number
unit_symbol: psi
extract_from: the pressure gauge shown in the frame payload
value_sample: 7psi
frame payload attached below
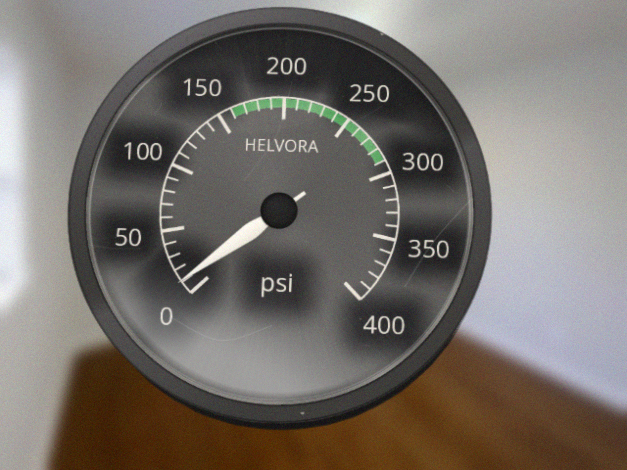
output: 10psi
